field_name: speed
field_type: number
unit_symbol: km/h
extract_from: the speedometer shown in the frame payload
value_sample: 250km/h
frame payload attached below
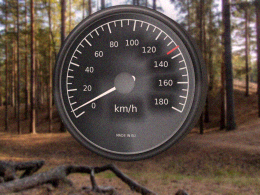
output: 5km/h
